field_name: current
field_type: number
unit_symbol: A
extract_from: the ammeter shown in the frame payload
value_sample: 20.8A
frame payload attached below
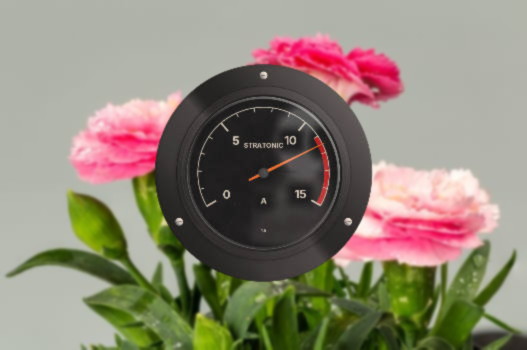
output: 11.5A
